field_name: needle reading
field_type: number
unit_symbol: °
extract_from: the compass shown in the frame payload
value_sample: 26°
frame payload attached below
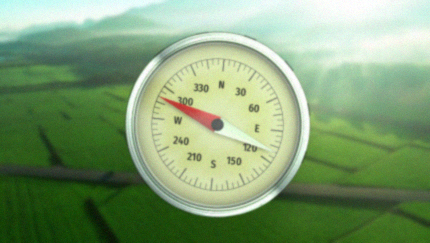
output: 290°
